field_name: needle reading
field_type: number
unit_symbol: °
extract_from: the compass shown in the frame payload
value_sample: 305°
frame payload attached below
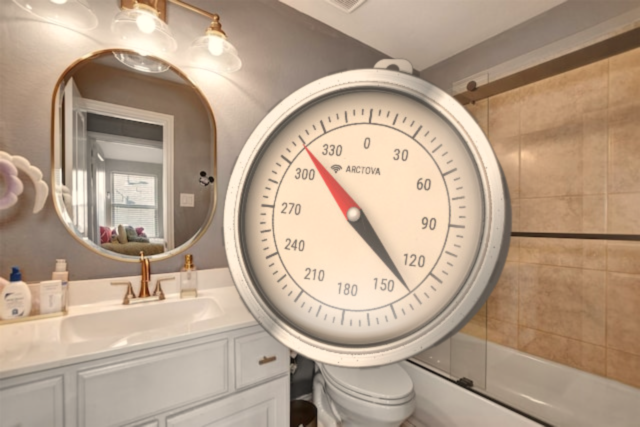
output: 315°
